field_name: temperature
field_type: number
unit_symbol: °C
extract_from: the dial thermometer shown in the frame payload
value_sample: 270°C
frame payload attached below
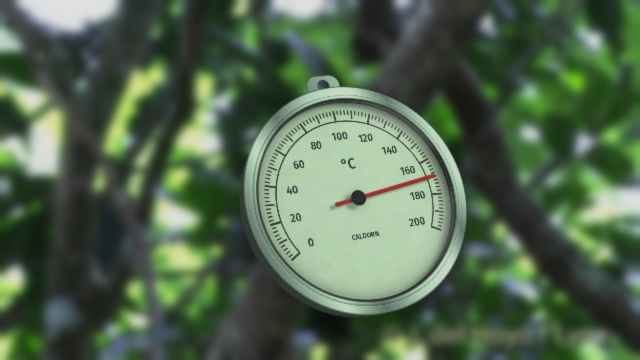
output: 170°C
